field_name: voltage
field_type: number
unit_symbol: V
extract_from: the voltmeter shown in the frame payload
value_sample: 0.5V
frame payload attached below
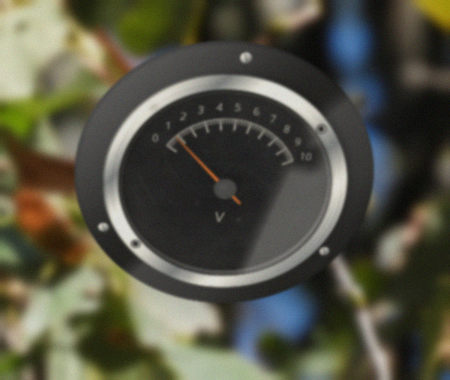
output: 1V
